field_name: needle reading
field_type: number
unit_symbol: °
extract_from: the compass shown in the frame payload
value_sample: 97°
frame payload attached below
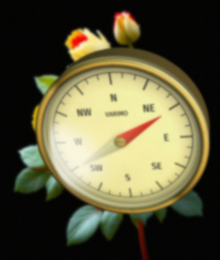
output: 60°
